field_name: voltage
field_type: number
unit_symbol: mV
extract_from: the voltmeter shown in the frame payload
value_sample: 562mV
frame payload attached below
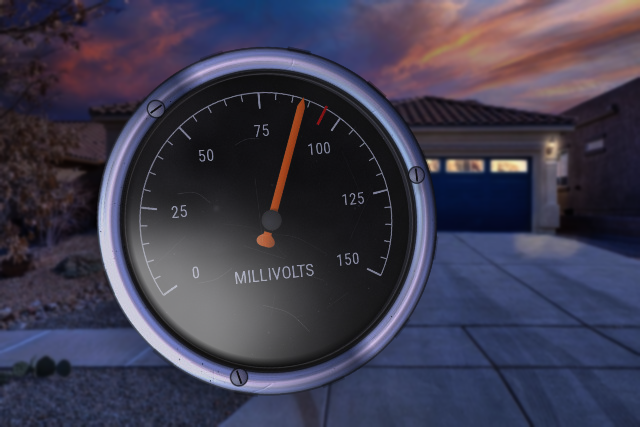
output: 87.5mV
